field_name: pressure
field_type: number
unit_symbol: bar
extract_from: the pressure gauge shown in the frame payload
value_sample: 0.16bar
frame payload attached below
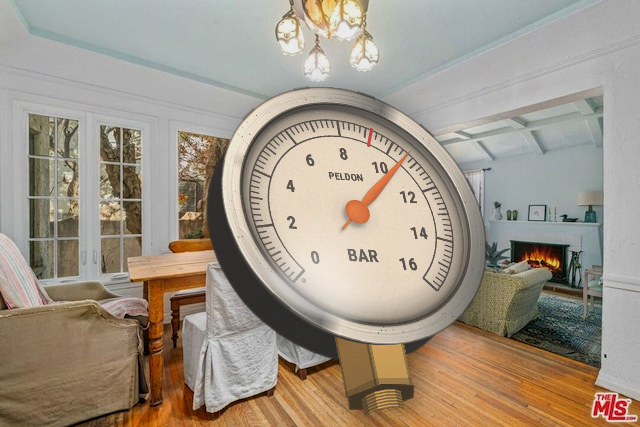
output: 10.6bar
